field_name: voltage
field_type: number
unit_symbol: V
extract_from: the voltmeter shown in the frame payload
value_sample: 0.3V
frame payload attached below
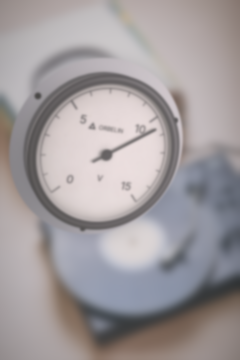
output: 10.5V
